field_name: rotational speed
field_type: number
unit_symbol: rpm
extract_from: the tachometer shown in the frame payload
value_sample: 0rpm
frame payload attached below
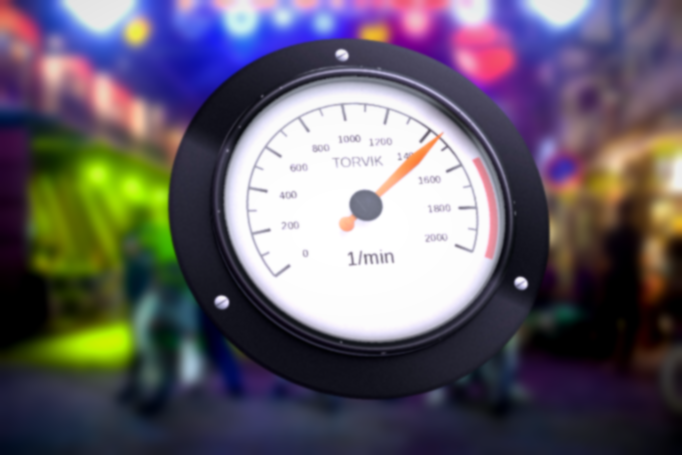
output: 1450rpm
